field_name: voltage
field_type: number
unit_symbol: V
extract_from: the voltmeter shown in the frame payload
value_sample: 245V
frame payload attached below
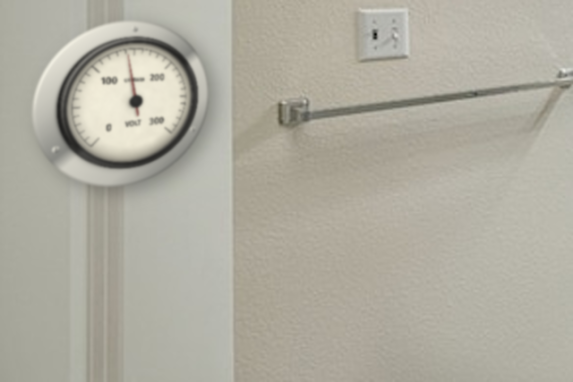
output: 140V
